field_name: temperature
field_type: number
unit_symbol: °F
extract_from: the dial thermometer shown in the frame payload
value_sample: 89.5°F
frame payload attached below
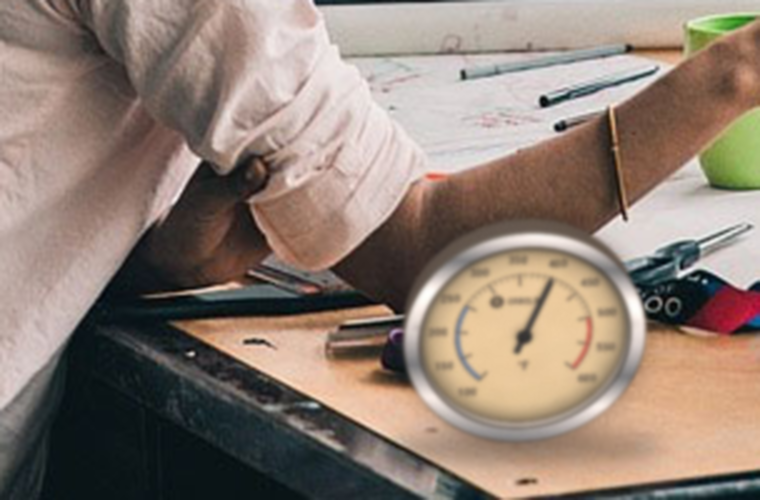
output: 400°F
